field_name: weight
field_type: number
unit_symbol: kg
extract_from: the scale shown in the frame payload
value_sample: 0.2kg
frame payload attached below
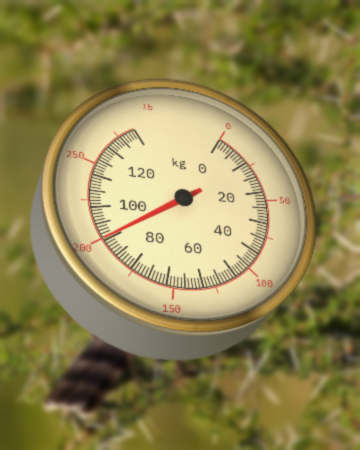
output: 90kg
